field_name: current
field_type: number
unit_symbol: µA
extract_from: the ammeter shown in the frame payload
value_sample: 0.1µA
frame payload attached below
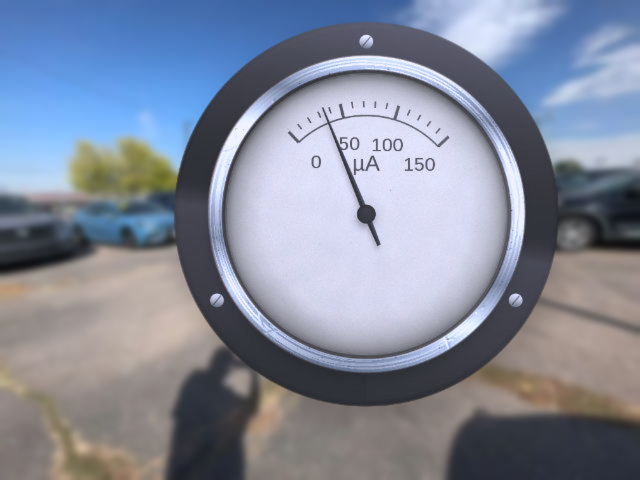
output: 35µA
